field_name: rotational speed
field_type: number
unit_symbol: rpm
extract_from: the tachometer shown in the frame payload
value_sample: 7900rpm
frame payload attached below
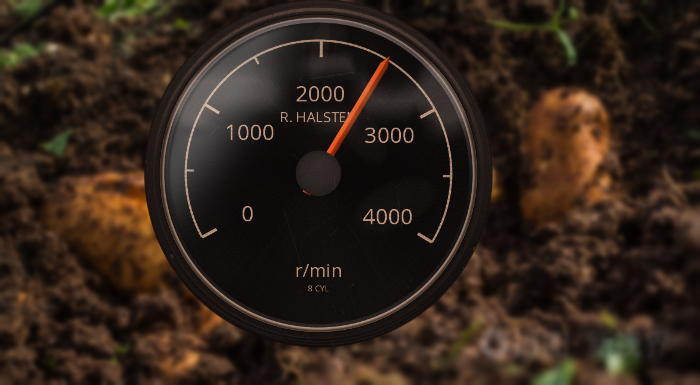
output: 2500rpm
